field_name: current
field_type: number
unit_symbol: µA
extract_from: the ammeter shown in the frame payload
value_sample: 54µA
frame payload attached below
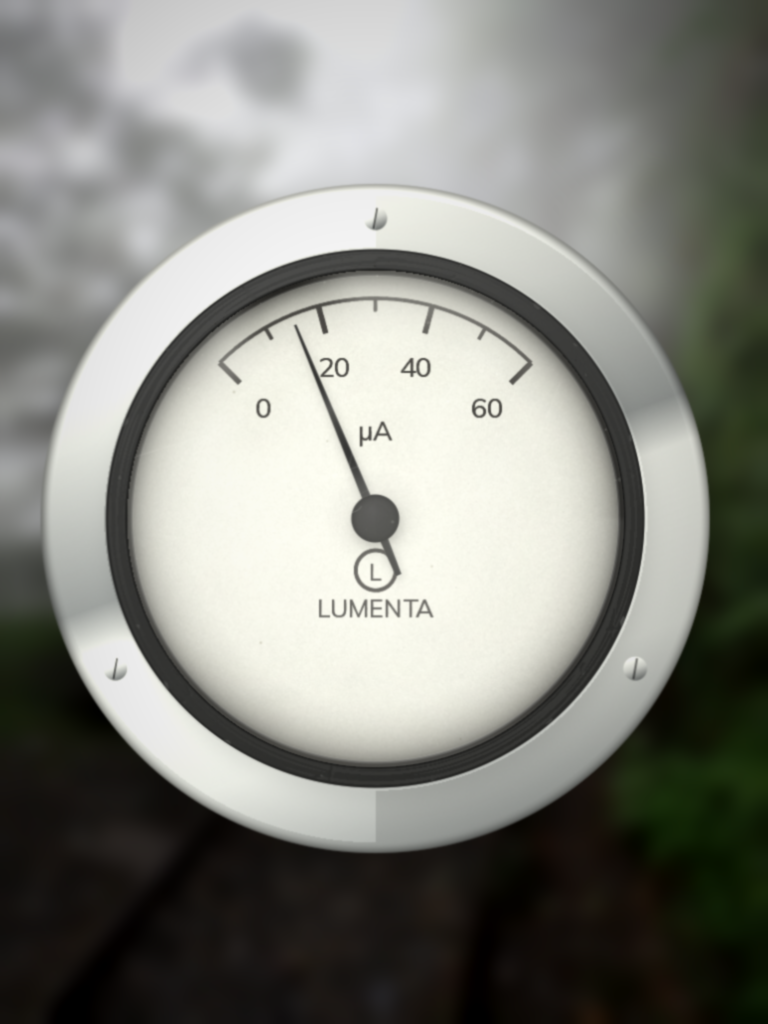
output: 15µA
